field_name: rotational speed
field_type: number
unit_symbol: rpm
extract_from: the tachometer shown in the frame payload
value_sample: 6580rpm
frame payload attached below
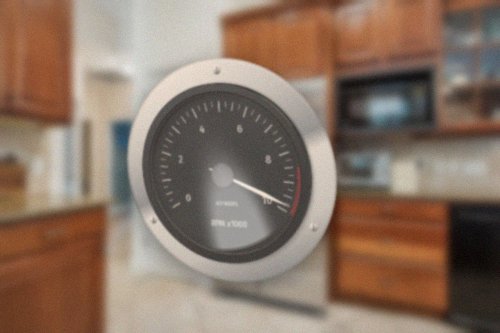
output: 9750rpm
